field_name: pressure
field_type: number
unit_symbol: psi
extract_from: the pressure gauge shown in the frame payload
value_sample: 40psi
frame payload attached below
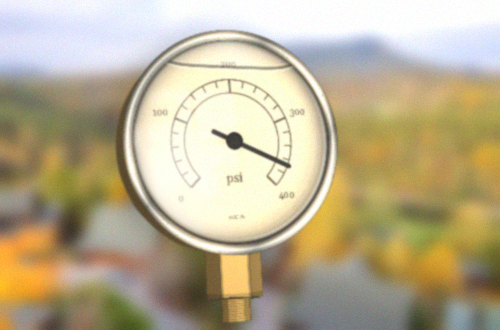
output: 370psi
